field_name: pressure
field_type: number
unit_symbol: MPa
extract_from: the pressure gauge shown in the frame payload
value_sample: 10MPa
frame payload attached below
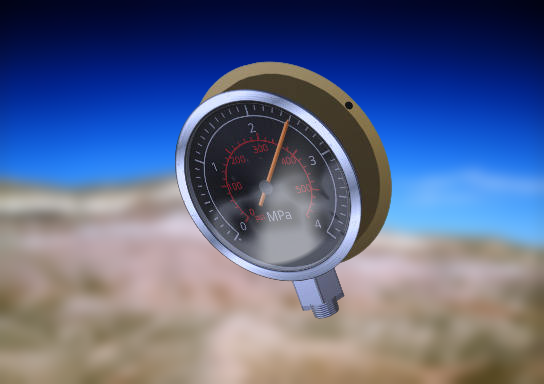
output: 2.5MPa
